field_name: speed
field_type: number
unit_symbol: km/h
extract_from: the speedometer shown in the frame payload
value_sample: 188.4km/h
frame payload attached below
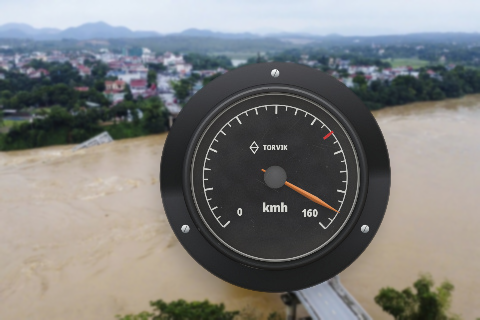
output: 150km/h
